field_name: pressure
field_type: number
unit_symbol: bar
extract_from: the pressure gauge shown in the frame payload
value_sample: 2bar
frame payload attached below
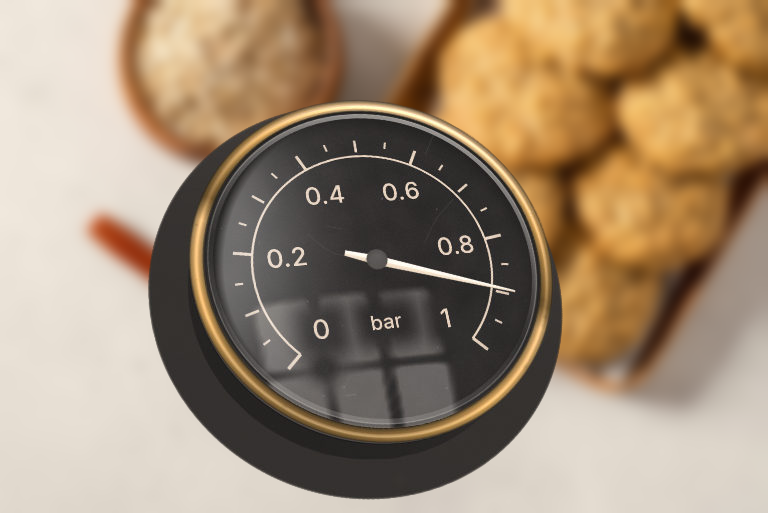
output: 0.9bar
